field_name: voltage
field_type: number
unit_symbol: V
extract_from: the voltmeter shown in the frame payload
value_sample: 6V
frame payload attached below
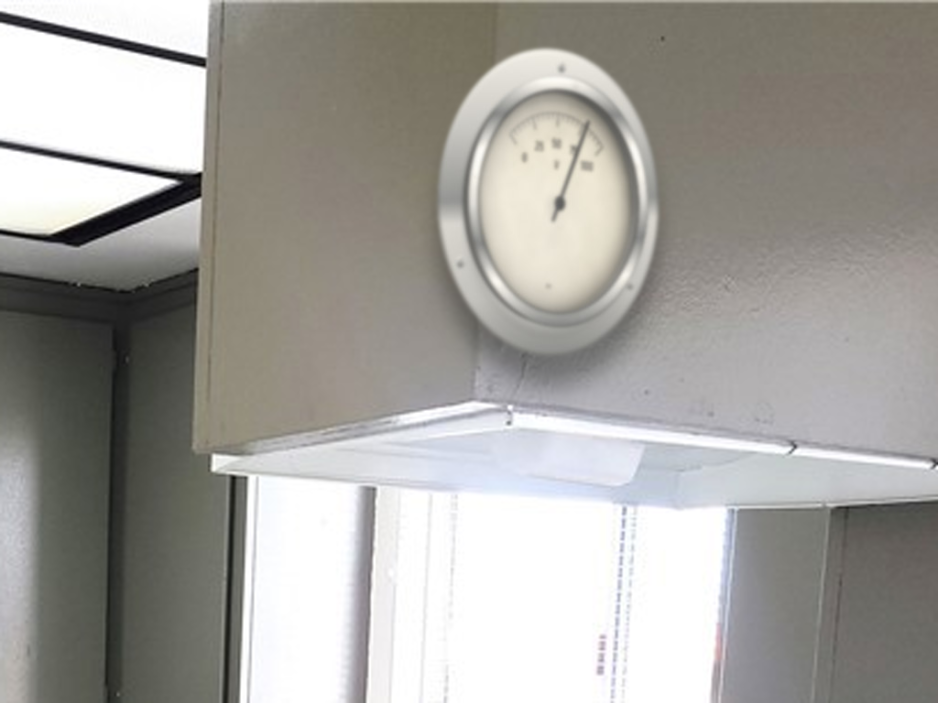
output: 75V
